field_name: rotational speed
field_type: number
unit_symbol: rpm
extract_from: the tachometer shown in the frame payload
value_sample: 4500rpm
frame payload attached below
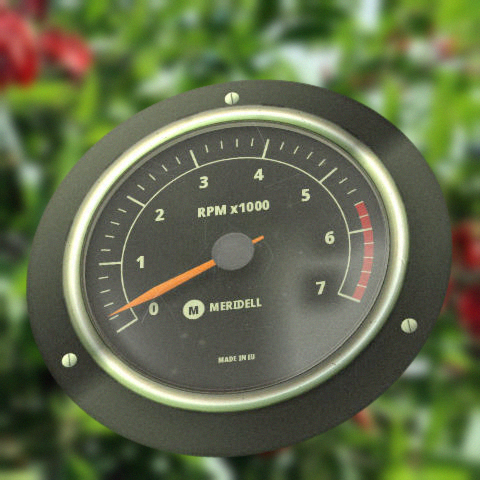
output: 200rpm
